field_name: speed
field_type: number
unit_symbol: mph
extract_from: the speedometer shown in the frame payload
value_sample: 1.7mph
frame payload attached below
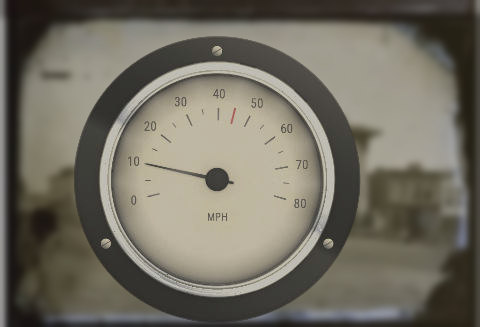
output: 10mph
